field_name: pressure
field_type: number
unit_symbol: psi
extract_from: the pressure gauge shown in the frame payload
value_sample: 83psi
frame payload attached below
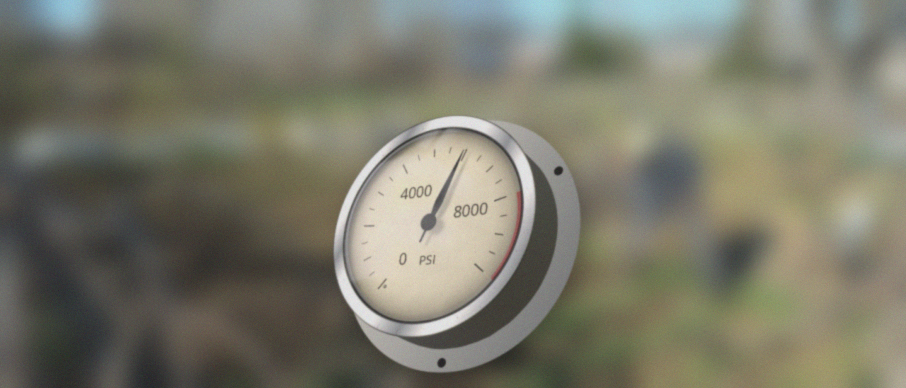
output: 6000psi
